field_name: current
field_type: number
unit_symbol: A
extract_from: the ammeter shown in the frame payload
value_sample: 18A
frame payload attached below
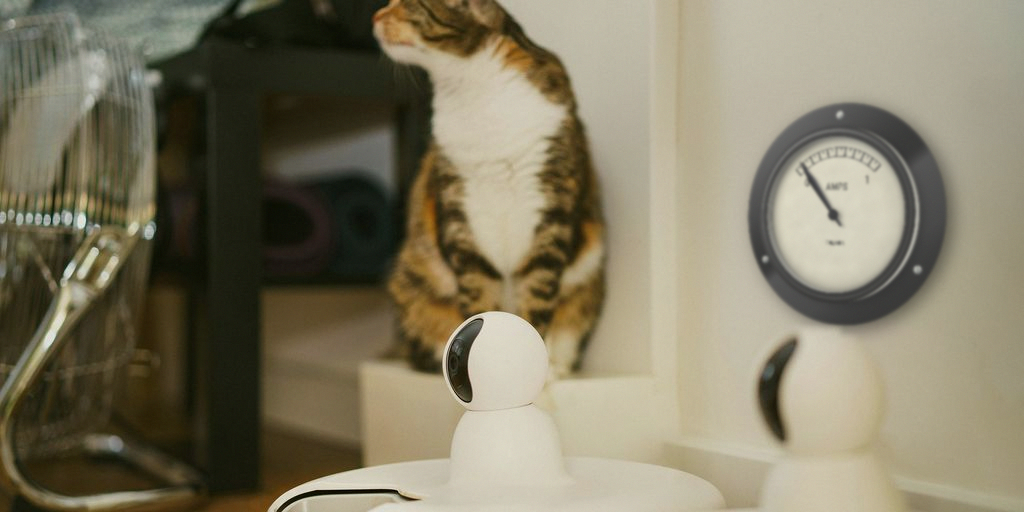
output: 0.1A
